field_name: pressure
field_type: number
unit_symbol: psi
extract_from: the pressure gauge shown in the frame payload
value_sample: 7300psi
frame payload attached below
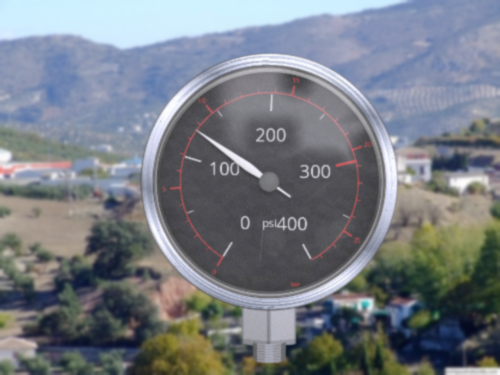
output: 125psi
